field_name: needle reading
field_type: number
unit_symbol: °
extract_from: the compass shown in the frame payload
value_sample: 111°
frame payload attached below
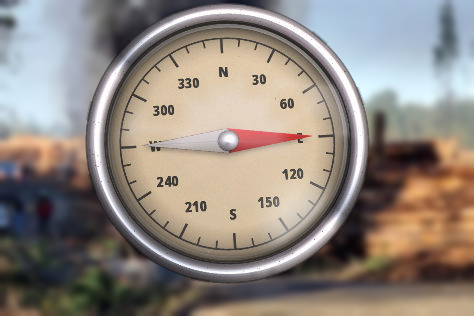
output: 90°
